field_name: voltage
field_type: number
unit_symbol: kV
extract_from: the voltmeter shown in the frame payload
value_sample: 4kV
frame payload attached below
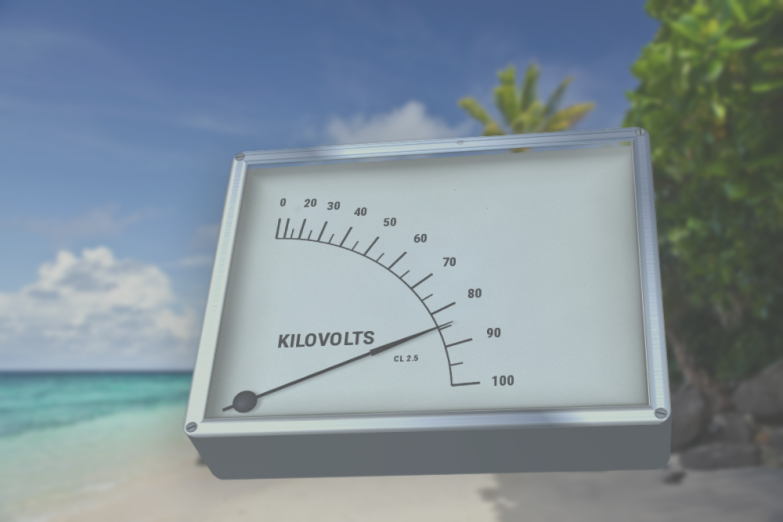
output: 85kV
